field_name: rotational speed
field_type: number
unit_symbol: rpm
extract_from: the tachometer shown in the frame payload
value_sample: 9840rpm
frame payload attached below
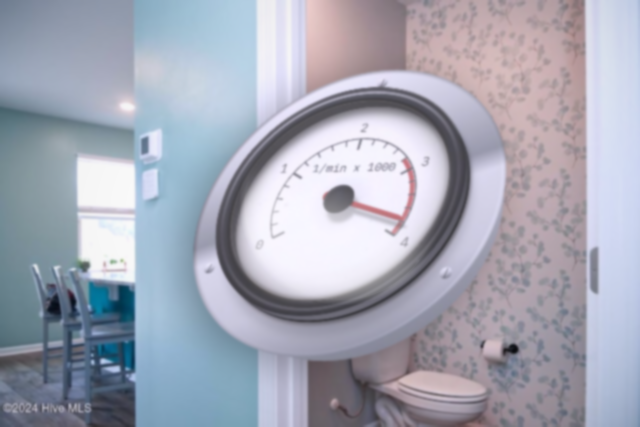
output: 3800rpm
